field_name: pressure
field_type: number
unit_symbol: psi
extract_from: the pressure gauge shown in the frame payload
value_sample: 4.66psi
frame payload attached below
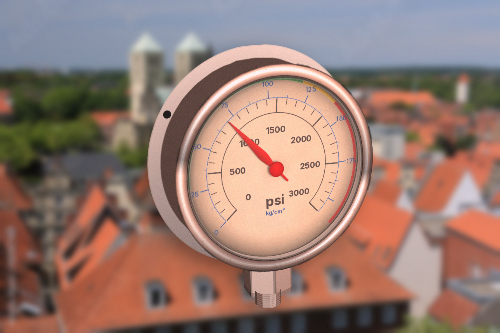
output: 1000psi
